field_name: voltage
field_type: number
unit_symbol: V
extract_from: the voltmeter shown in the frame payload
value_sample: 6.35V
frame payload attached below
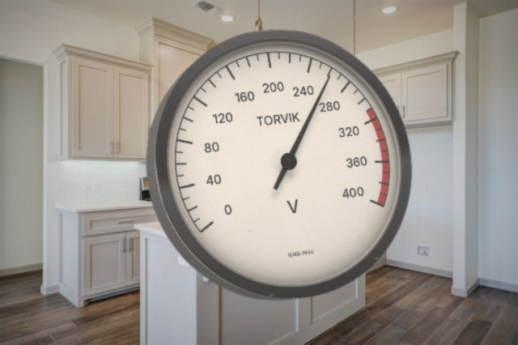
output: 260V
